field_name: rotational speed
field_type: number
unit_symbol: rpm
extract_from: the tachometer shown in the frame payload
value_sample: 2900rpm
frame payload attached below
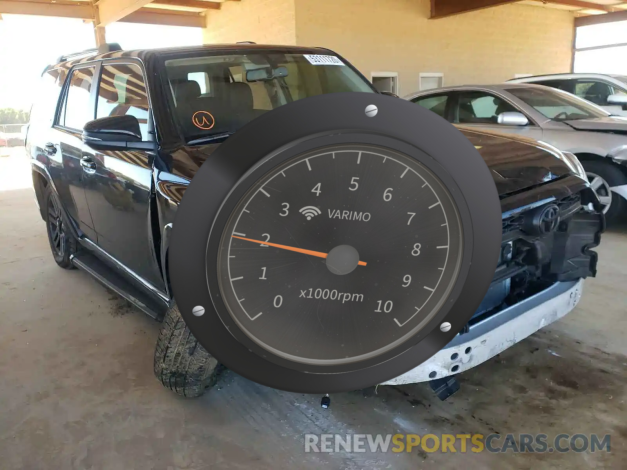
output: 2000rpm
